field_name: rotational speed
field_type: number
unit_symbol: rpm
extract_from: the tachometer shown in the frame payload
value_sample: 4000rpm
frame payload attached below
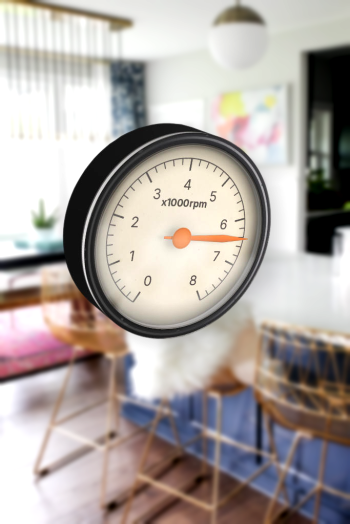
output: 6400rpm
